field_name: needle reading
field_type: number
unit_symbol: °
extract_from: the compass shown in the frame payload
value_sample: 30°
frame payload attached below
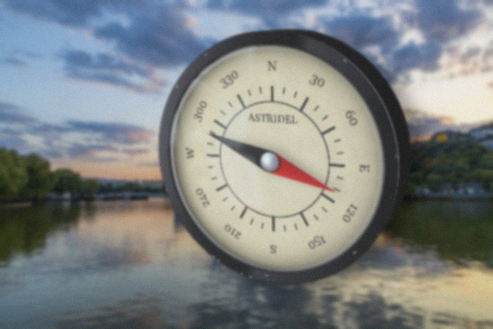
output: 110°
